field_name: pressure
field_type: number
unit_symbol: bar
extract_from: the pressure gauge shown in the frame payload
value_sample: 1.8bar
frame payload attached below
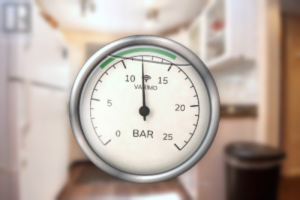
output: 12bar
